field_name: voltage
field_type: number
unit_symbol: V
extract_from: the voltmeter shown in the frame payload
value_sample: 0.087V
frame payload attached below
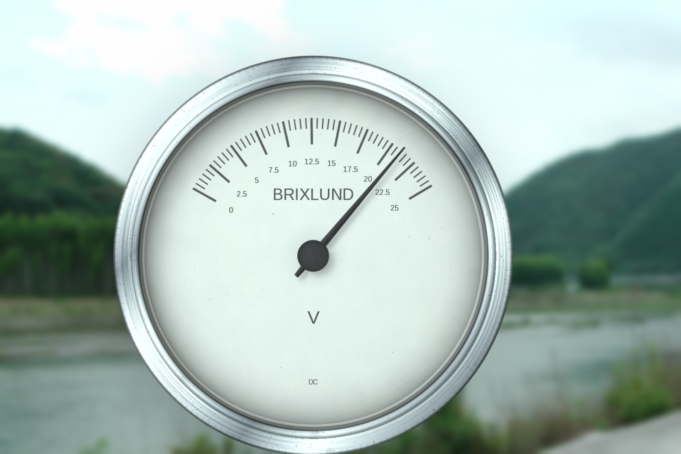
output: 21V
